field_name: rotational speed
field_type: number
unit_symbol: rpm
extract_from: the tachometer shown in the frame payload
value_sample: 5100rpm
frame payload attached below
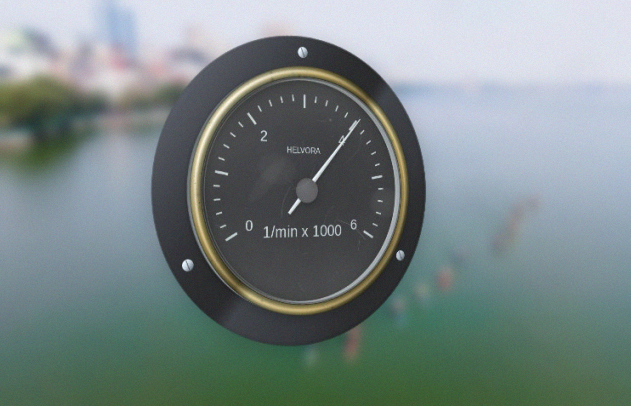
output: 4000rpm
